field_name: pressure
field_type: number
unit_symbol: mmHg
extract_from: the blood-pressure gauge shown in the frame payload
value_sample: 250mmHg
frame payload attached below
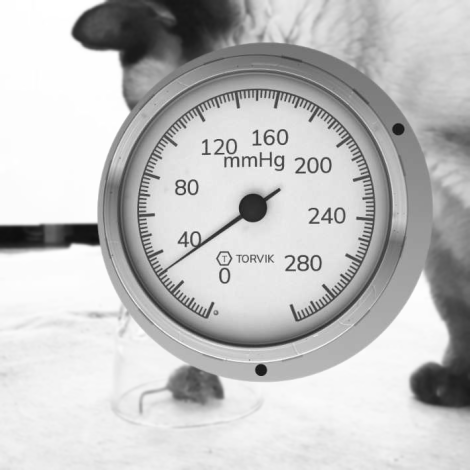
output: 30mmHg
